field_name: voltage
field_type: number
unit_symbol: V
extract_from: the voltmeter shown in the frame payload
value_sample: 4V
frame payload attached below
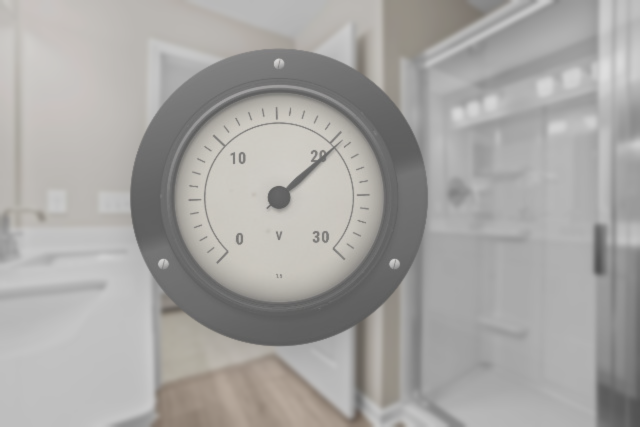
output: 20.5V
